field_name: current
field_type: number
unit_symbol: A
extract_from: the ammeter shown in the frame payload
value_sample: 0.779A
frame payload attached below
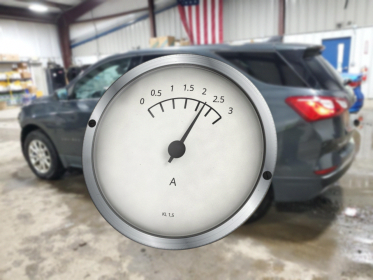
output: 2.25A
